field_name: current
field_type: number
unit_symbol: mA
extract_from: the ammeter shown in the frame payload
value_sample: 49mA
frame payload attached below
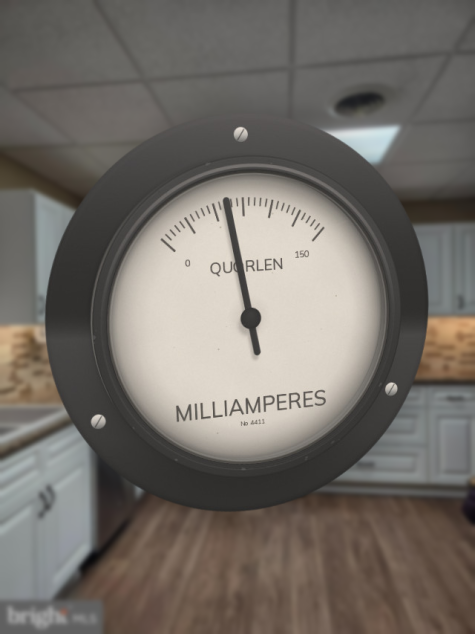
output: 60mA
